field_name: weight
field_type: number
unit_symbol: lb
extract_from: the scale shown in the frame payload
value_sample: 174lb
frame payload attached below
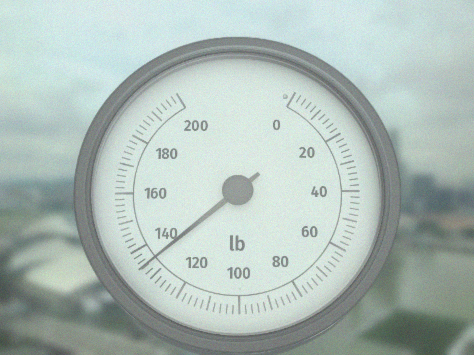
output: 134lb
